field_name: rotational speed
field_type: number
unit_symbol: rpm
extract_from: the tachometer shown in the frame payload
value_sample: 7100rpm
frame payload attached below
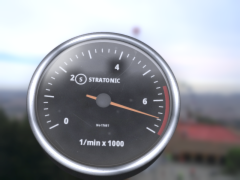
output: 6600rpm
